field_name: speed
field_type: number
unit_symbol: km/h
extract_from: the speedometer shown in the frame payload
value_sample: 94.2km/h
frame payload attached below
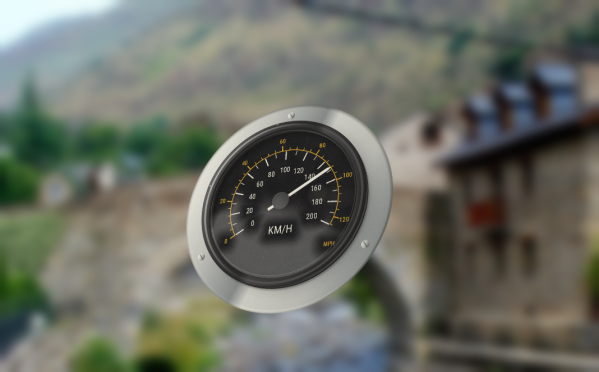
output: 150km/h
